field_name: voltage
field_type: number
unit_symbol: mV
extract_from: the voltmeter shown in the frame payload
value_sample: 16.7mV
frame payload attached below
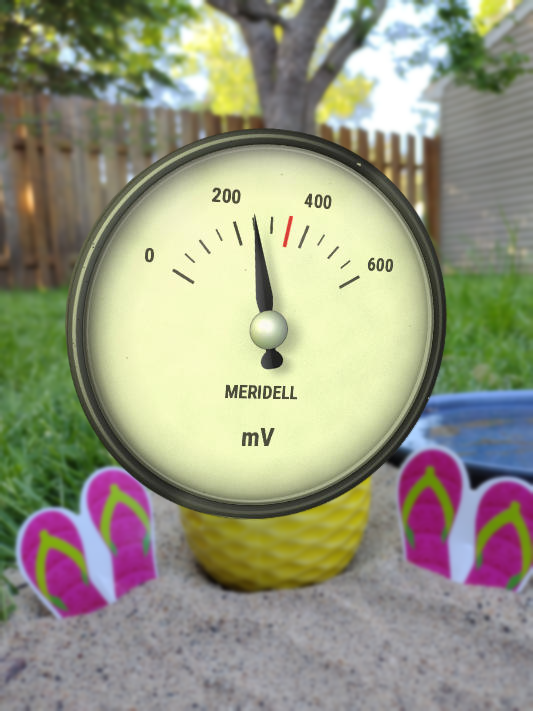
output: 250mV
